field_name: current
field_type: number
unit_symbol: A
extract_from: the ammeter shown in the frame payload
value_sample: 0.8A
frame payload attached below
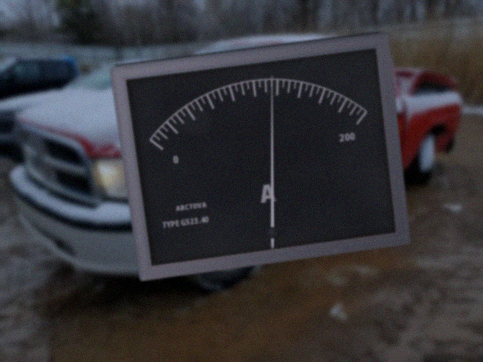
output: 115A
